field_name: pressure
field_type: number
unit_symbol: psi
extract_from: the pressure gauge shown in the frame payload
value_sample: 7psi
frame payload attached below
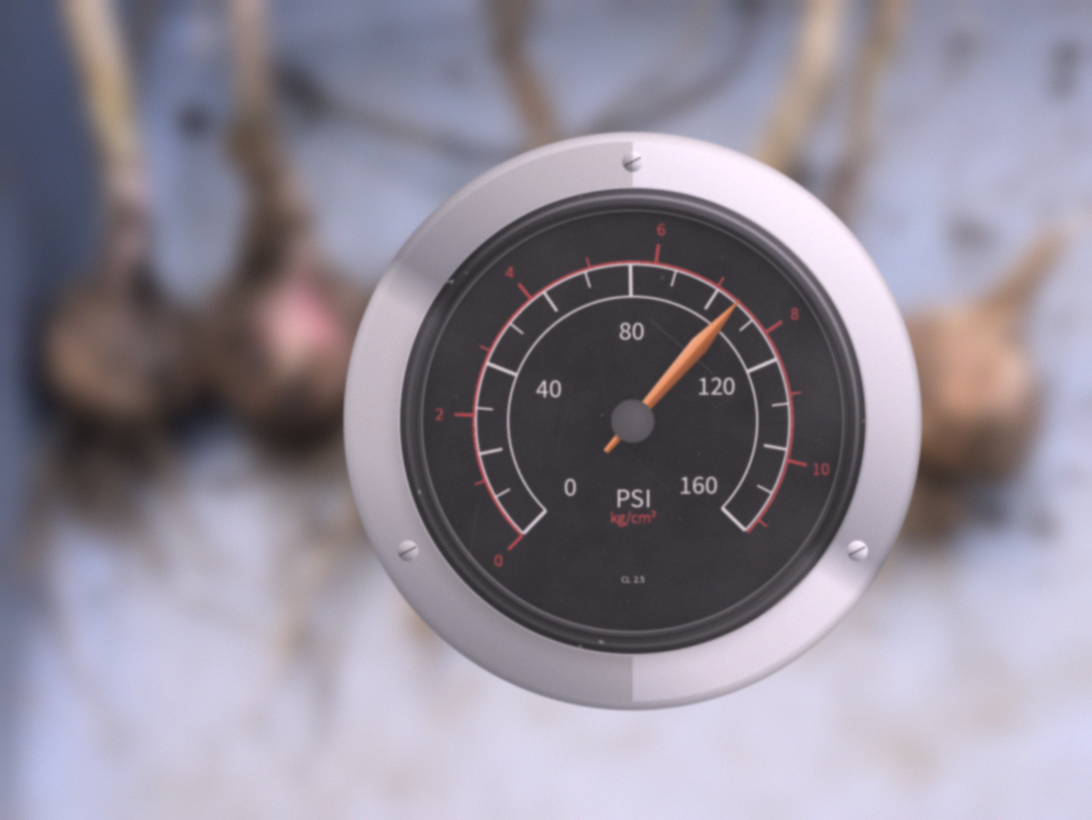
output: 105psi
